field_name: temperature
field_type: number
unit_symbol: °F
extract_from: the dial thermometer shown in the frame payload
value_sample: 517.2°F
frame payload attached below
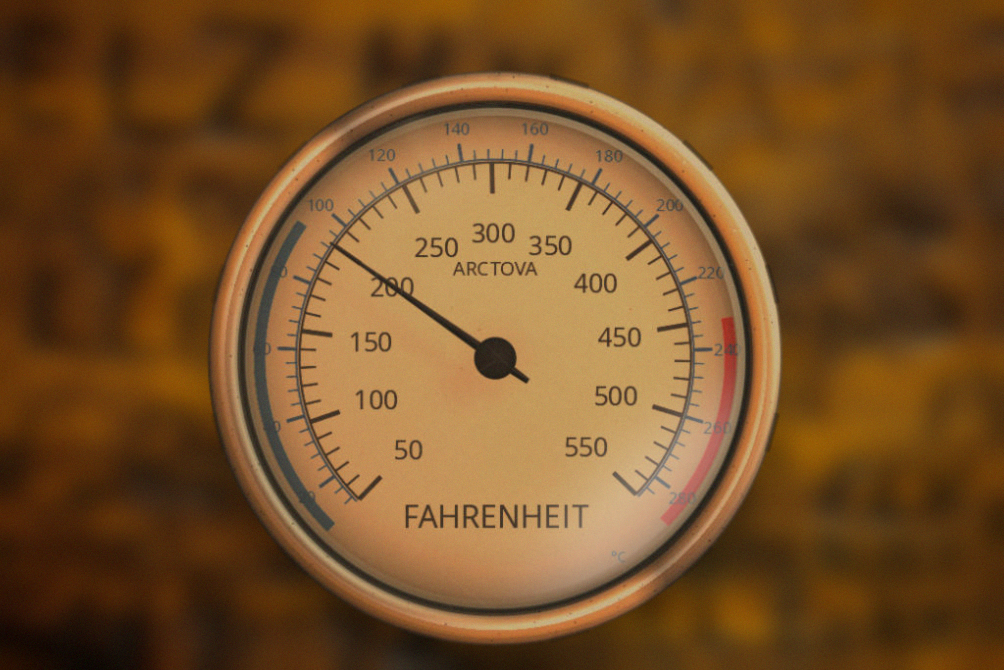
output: 200°F
